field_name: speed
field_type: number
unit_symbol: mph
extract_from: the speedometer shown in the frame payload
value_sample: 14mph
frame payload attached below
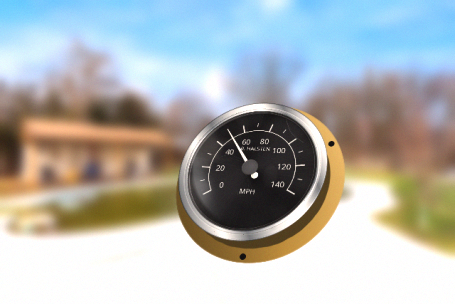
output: 50mph
